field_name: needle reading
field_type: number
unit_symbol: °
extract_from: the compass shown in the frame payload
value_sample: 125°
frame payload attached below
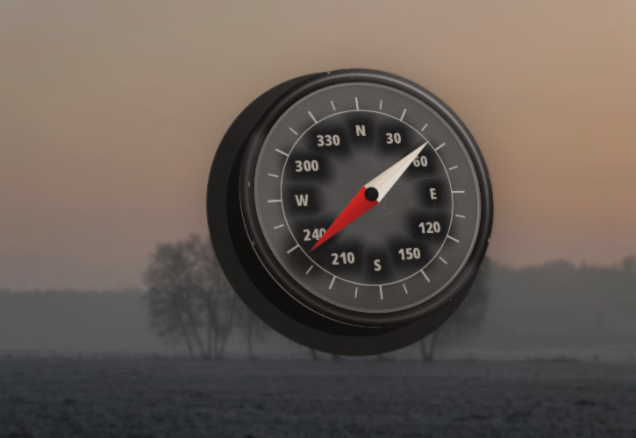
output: 232.5°
